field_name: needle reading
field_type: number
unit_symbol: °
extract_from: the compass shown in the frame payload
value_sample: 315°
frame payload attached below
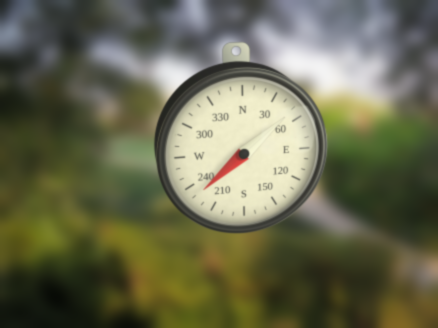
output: 230°
